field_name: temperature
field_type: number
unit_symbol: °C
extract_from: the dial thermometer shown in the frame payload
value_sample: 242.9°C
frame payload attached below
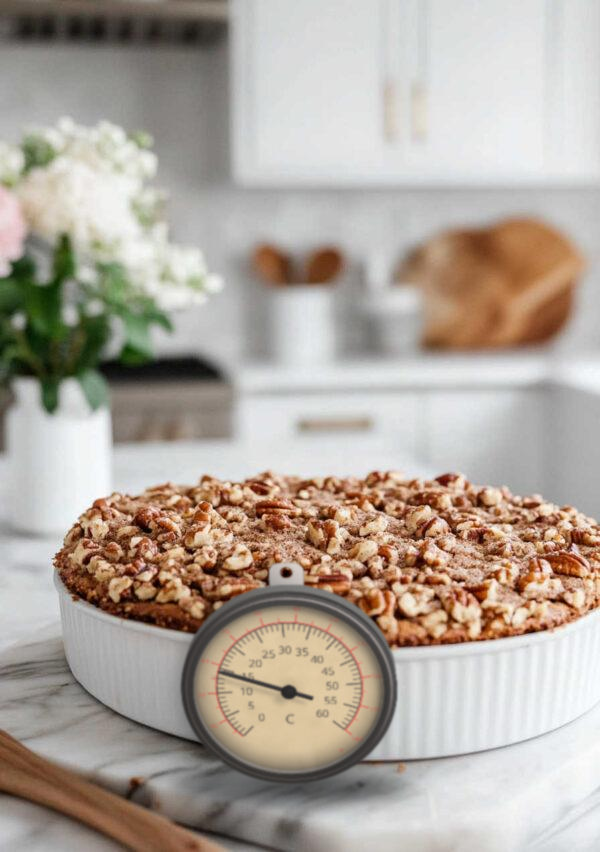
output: 15°C
